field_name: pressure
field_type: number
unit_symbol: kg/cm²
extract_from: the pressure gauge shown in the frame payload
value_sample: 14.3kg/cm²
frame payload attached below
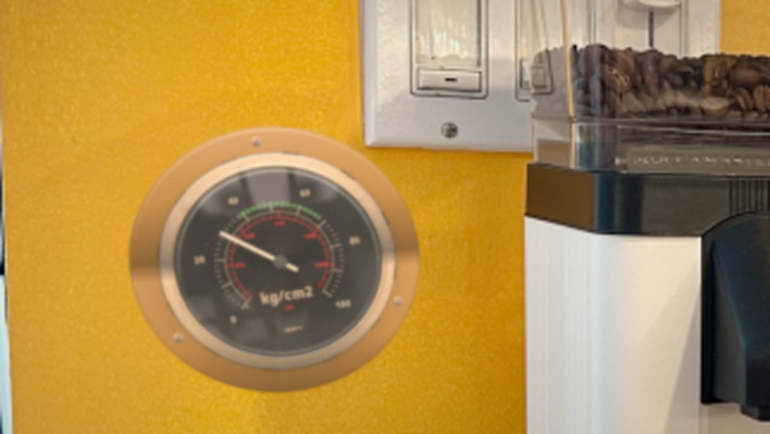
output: 30kg/cm²
